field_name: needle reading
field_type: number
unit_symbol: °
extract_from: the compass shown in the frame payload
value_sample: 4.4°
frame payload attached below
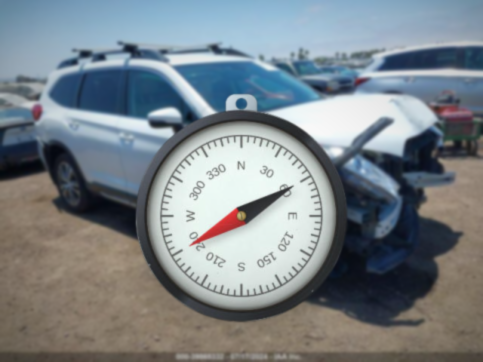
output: 240°
